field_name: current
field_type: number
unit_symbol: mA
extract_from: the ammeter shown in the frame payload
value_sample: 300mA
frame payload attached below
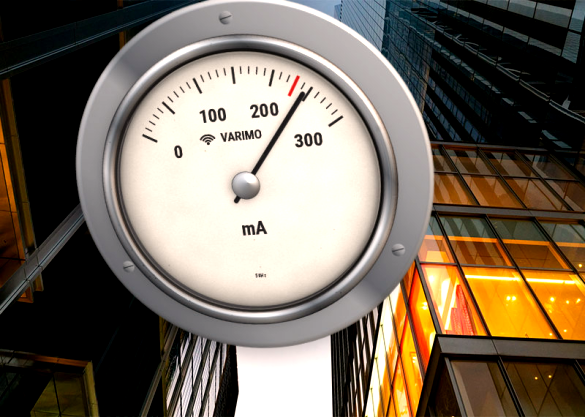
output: 245mA
